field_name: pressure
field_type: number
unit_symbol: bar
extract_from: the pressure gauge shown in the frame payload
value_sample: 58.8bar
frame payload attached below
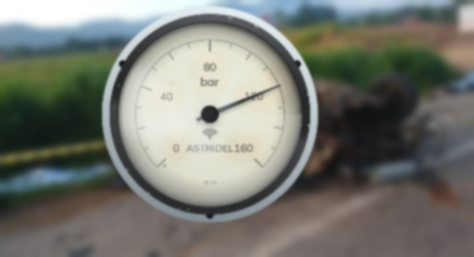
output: 120bar
